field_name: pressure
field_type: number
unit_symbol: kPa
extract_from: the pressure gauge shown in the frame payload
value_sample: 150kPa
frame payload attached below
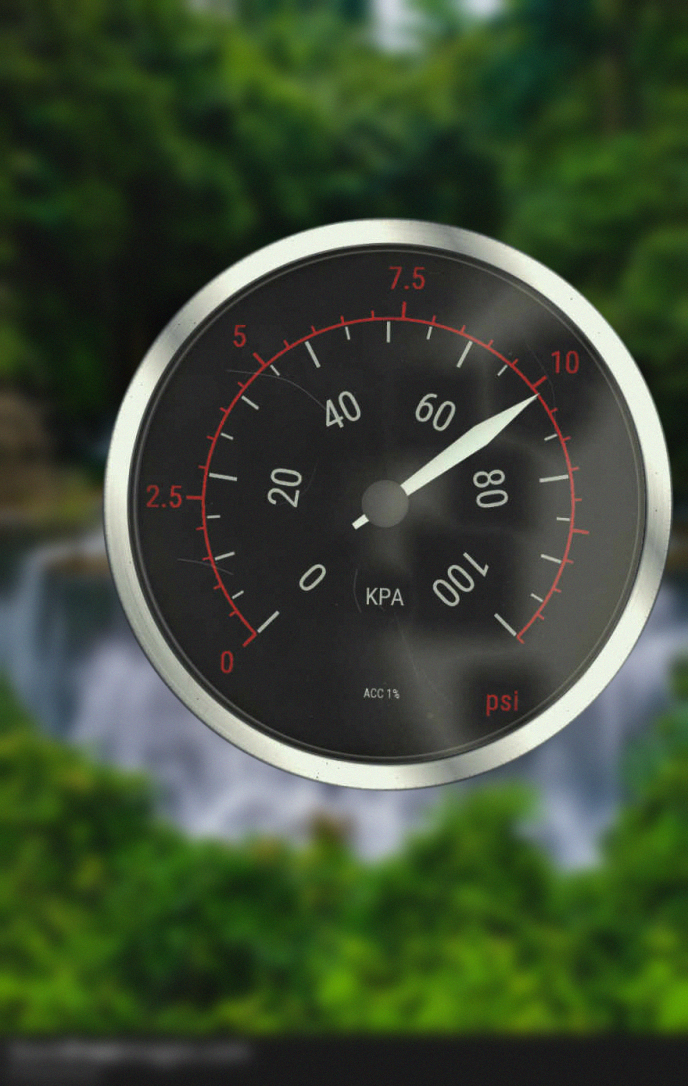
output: 70kPa
